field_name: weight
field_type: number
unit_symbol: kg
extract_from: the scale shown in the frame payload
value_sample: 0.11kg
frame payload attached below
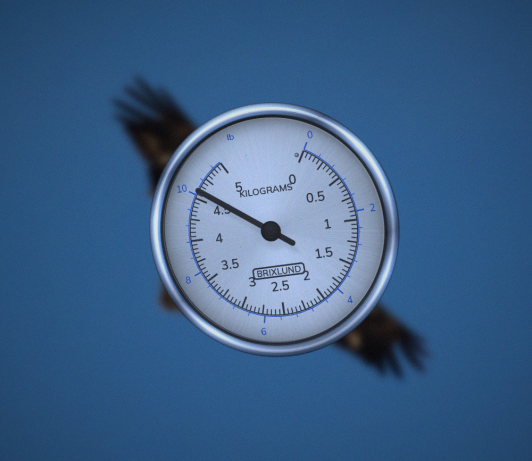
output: 4.6kg
